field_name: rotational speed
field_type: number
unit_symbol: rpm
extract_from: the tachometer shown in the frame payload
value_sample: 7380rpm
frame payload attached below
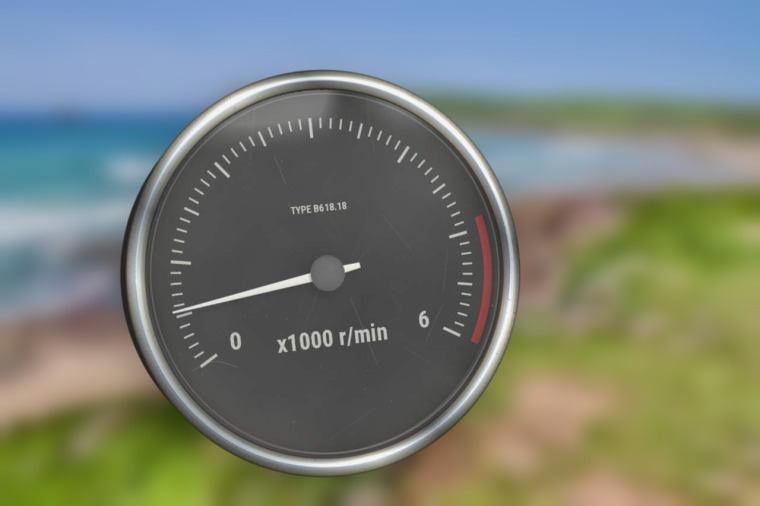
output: 550rpm
